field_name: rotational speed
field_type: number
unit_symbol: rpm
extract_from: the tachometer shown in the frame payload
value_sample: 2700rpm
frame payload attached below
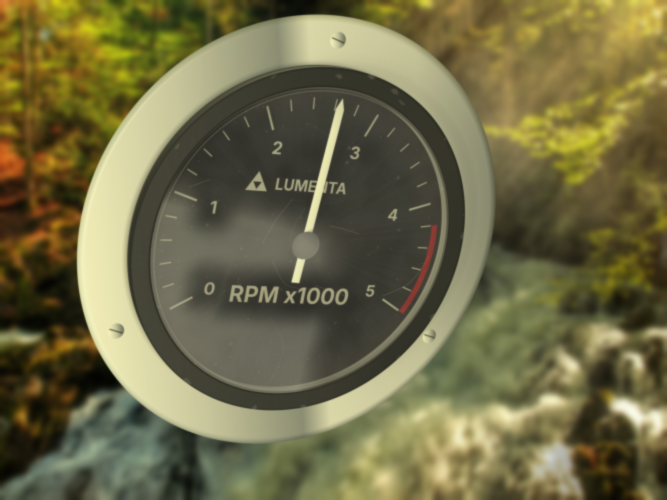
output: 2600rpm
